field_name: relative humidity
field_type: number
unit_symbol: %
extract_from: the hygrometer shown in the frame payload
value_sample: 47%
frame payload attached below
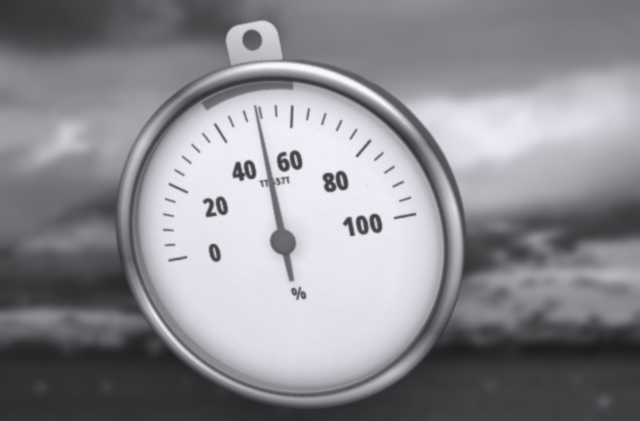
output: 52%
